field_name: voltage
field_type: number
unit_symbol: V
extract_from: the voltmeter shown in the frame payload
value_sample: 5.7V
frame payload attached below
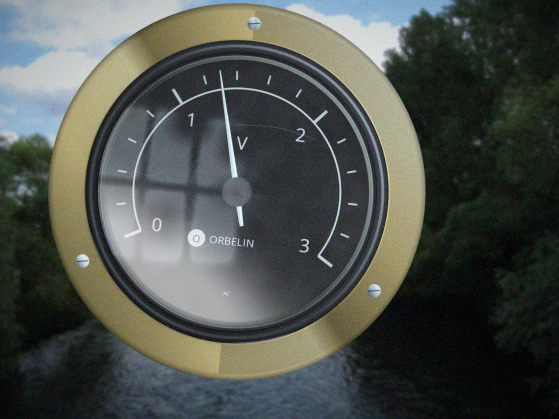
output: 1.3V
